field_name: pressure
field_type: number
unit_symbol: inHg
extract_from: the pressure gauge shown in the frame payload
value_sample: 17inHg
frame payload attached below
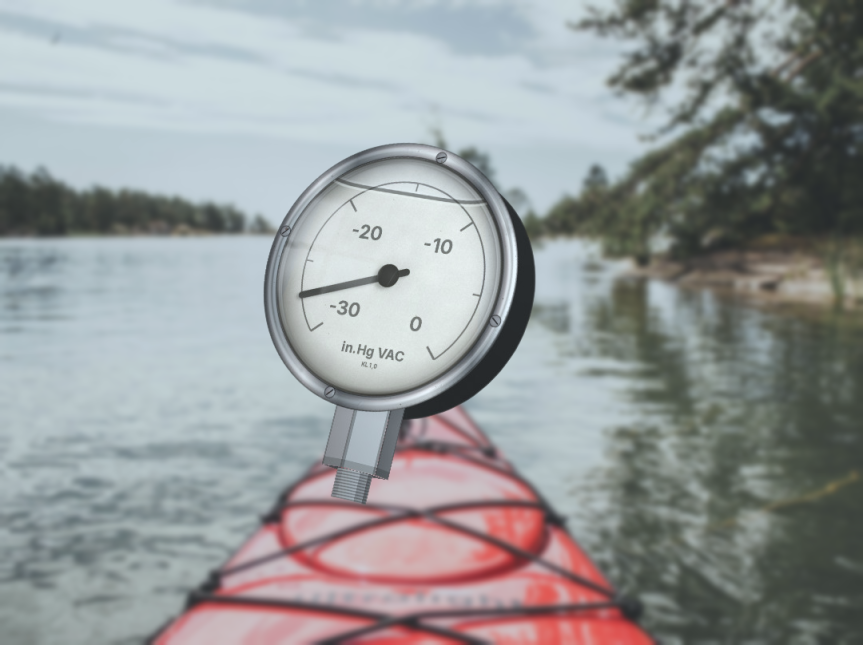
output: -27.5inHg
